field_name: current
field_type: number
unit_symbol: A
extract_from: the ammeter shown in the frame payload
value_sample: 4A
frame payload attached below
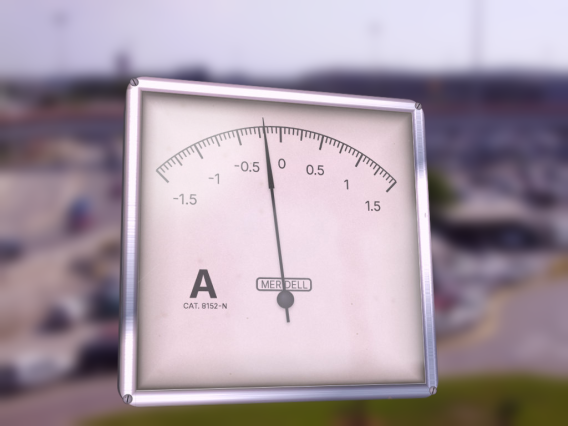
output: -0.2A
